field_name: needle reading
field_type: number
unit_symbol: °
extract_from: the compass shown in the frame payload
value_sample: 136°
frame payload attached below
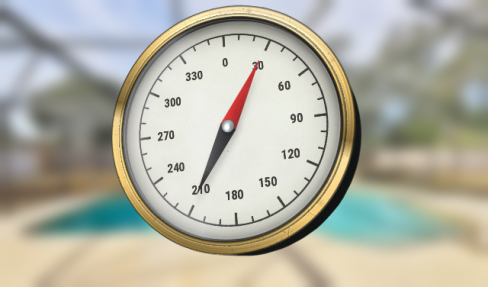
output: 30°
